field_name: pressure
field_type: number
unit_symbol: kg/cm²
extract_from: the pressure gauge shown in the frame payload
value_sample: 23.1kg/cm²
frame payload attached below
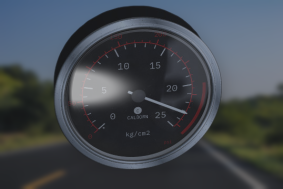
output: 23kg/cm²
